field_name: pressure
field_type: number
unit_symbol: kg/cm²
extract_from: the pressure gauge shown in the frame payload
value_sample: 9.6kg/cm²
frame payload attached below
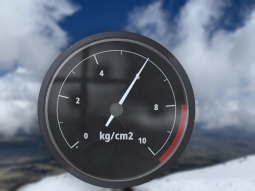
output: 6kg/cm²
